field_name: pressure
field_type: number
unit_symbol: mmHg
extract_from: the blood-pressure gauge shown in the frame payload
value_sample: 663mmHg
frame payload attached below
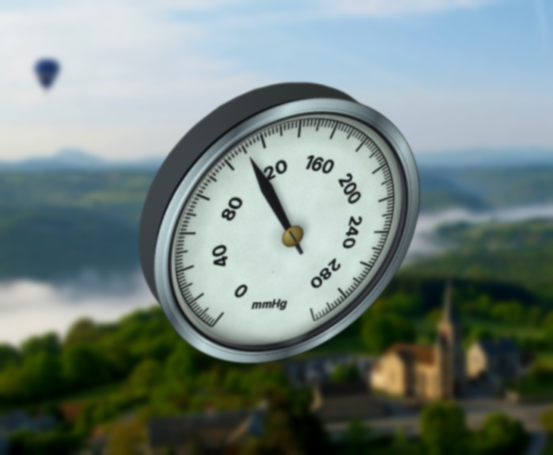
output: 110mmHg
